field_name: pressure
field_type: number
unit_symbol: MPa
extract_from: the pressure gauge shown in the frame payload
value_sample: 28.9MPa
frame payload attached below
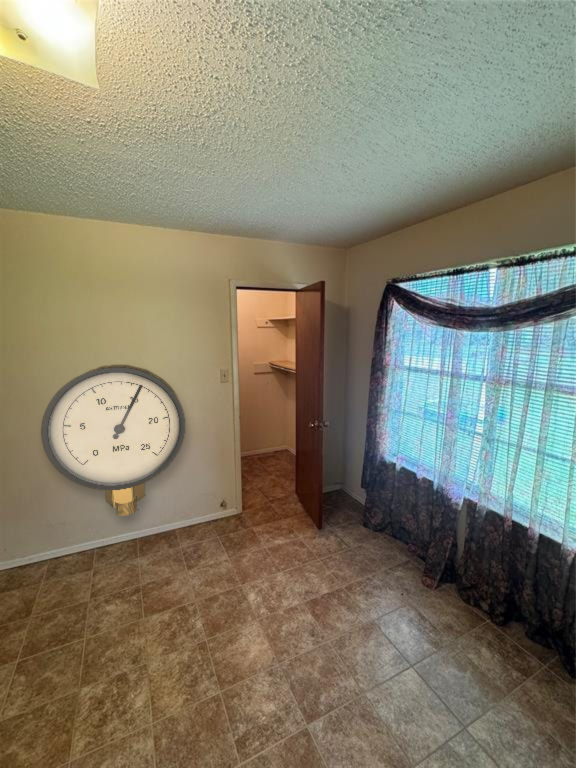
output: 15MPa
